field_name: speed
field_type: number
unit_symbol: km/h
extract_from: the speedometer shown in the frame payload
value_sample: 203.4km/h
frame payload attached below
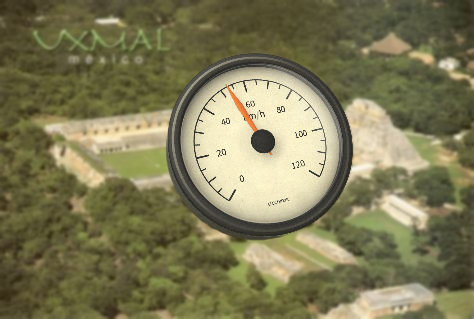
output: 52.5km/h
